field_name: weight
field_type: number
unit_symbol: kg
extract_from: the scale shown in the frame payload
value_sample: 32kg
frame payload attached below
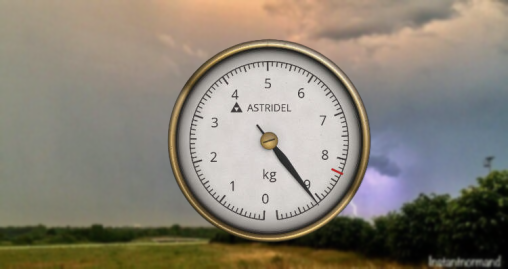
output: 9.1kg
